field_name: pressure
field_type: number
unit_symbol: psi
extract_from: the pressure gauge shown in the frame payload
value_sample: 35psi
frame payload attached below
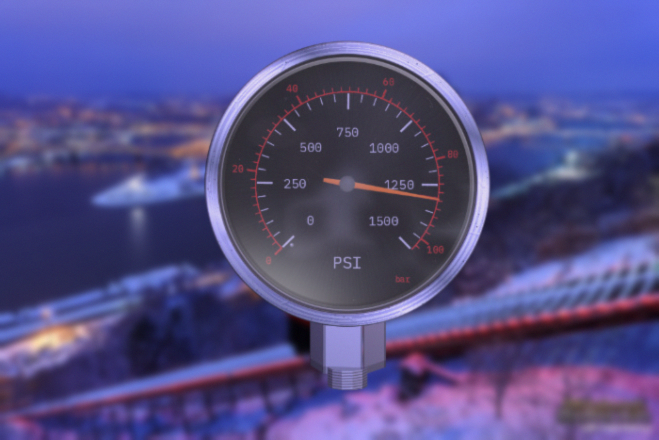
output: 1300psi
